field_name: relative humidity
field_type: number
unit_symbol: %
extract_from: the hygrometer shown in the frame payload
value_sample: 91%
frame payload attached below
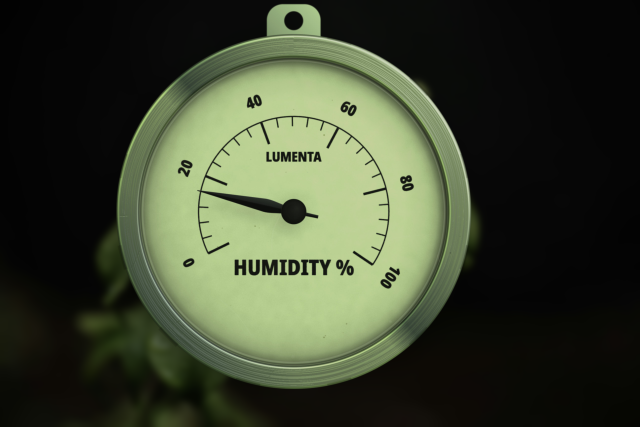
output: 16%
